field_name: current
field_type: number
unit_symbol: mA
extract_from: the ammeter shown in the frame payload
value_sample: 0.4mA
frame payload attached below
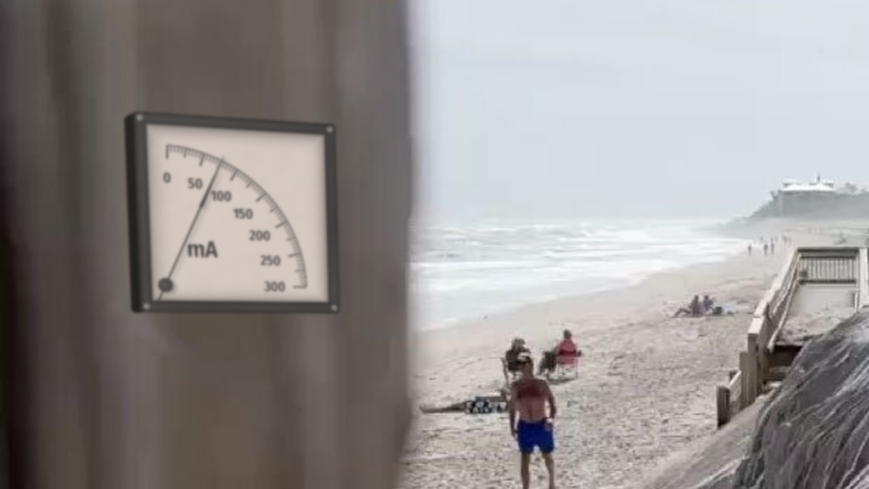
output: 75mA
